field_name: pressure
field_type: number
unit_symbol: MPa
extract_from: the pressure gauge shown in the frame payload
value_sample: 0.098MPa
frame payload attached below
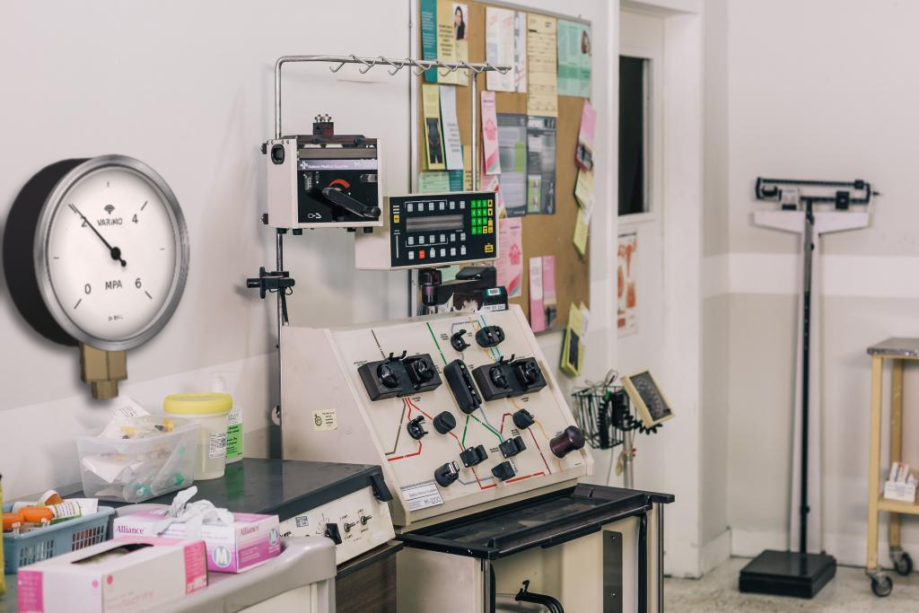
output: 2MPa
